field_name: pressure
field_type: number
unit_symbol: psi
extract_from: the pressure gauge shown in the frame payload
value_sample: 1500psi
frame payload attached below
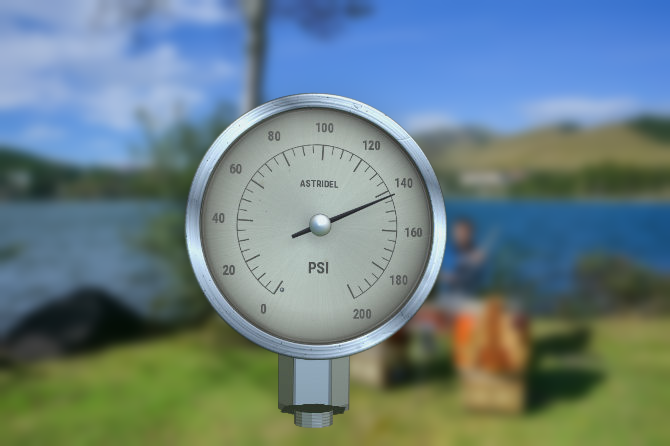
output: 142.5psi
